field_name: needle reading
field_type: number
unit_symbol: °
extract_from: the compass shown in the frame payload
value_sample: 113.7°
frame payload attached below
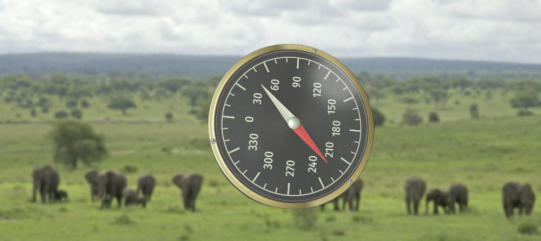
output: 225°
